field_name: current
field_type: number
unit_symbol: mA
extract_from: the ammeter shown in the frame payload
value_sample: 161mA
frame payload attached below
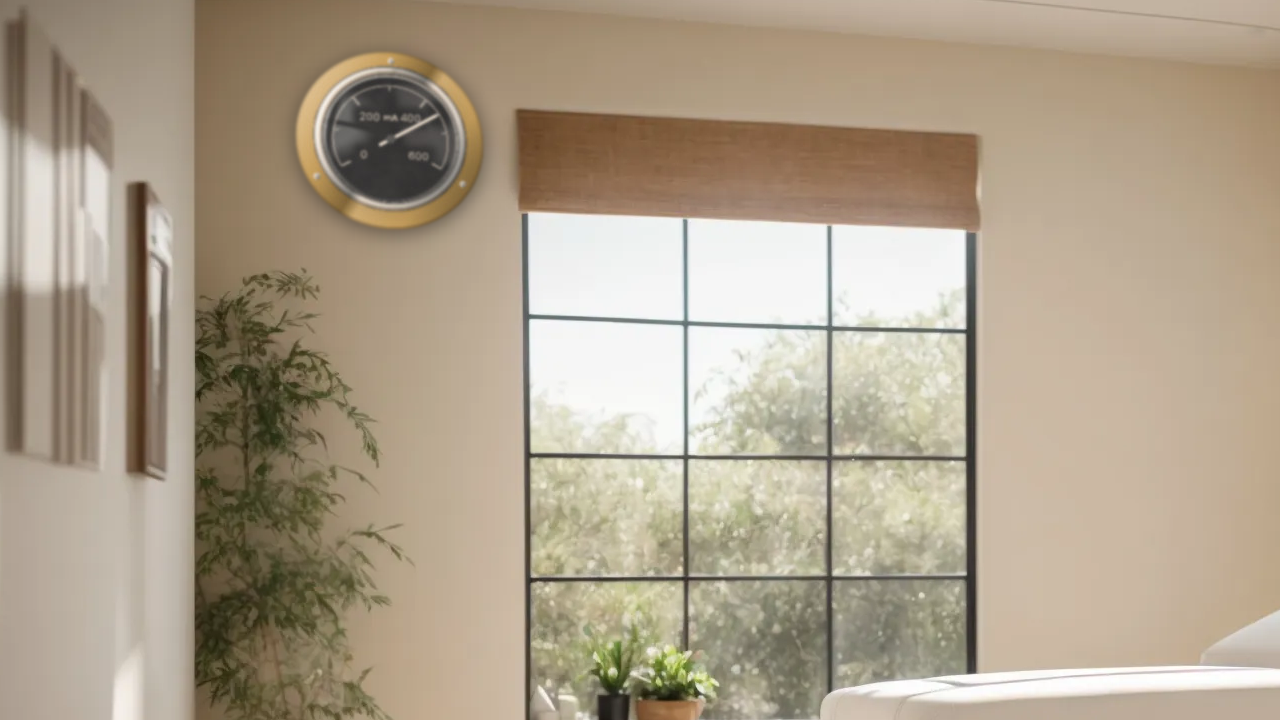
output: 450mA
